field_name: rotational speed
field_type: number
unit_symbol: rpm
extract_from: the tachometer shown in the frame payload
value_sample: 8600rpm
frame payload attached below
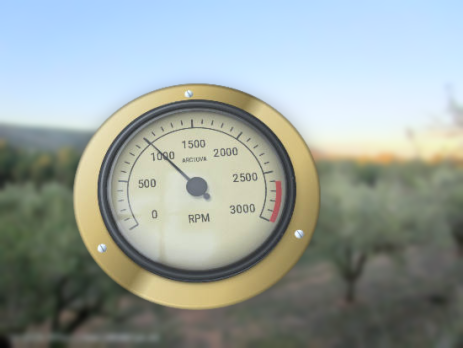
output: 1000rpm
